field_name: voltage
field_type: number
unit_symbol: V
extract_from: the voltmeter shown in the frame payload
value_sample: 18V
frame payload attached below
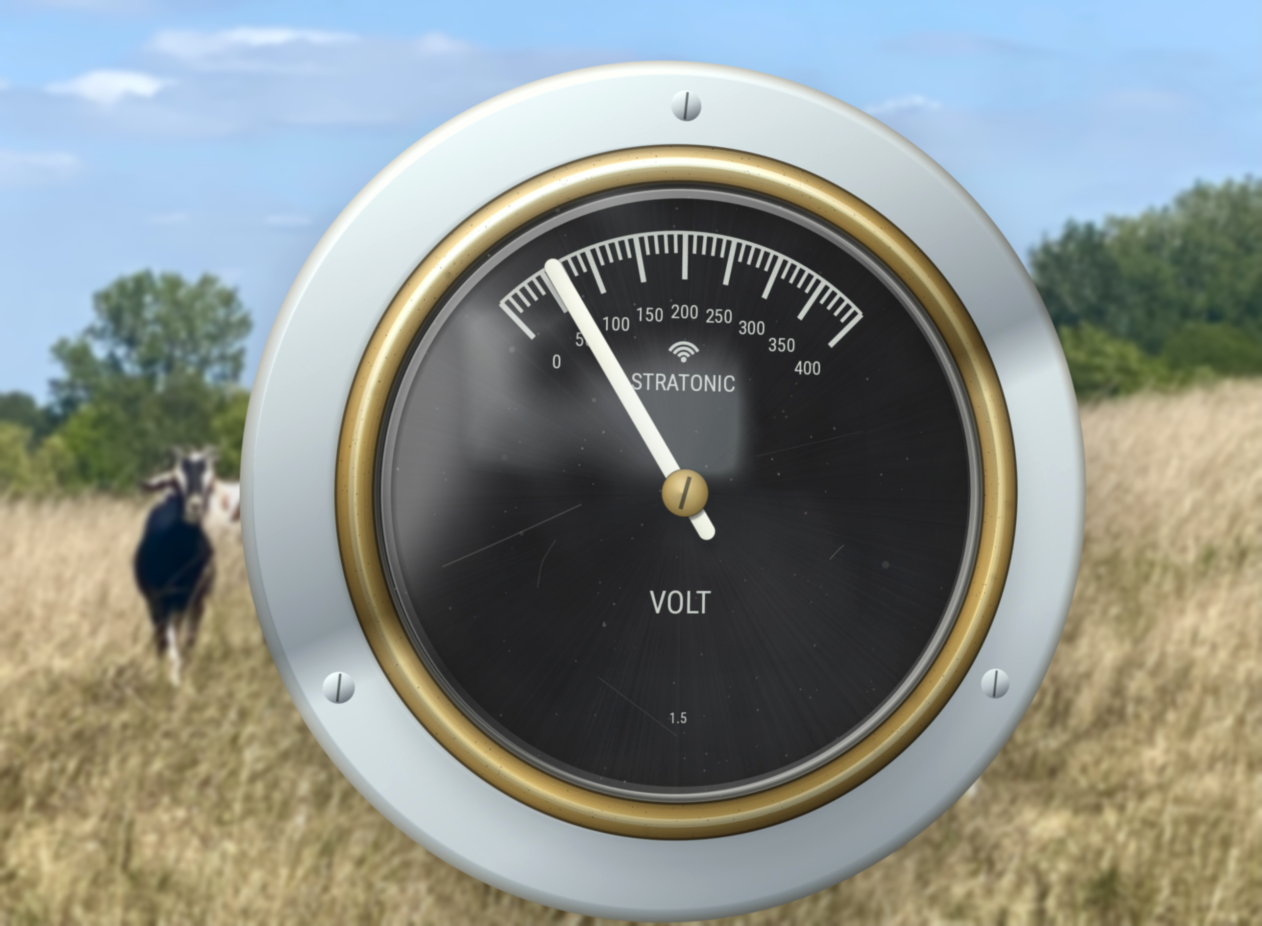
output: 60V
